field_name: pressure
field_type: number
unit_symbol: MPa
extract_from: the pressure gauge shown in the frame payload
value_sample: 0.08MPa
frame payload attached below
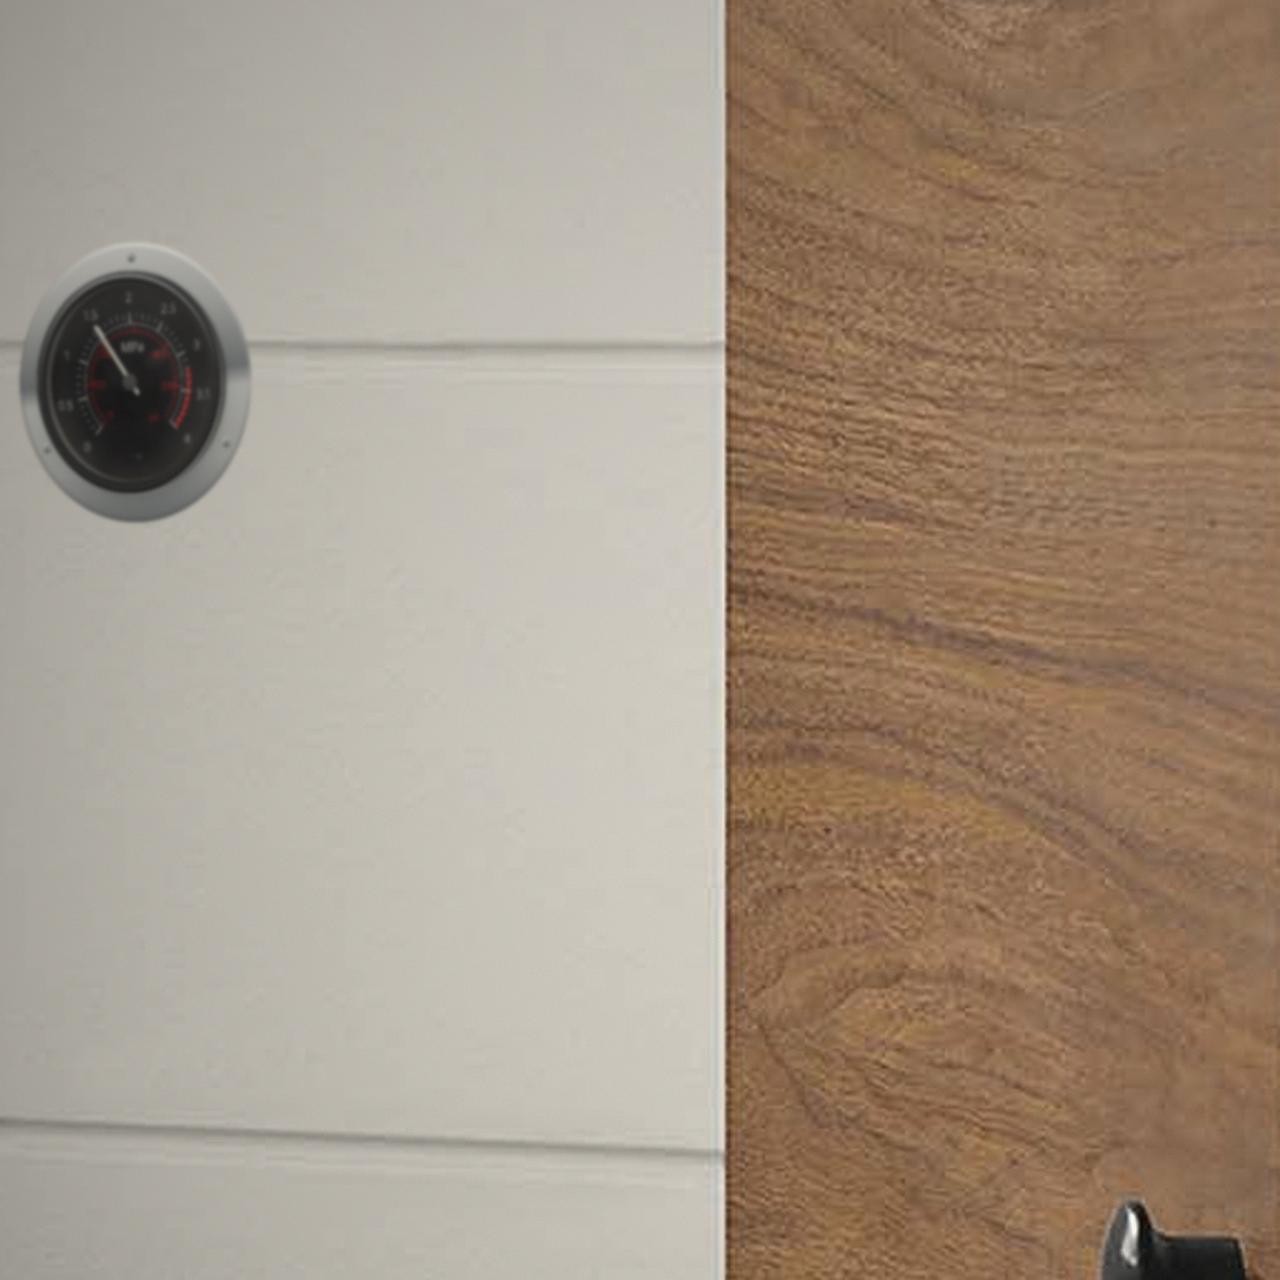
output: 1.5MPa
